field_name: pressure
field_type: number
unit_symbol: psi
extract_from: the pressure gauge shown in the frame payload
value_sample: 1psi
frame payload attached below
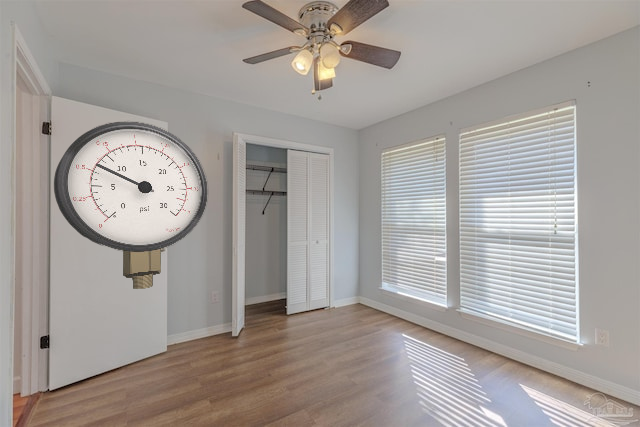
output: 8psi
